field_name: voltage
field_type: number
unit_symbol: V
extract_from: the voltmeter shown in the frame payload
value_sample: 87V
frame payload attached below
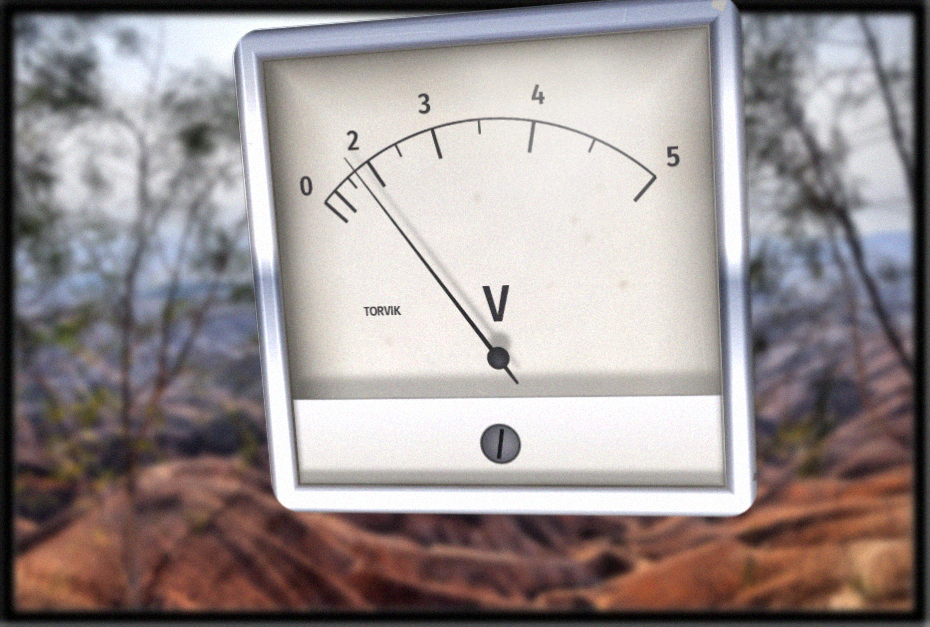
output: 1.75V
